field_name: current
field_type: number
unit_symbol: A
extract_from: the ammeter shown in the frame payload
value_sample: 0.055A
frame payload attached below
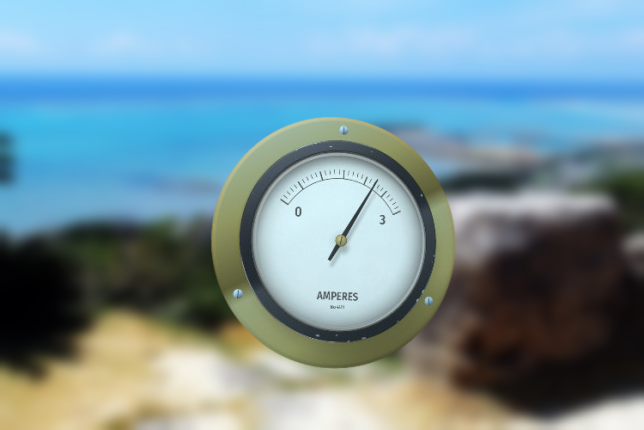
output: 2.2A
